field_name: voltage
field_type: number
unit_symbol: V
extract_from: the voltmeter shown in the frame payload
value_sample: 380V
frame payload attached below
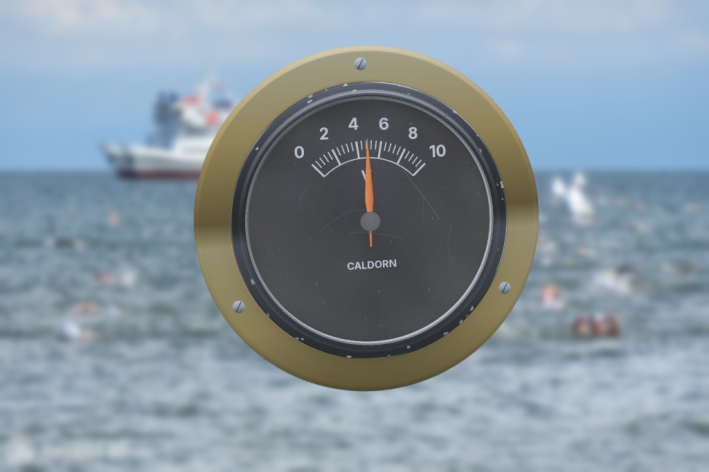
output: 4.8V
